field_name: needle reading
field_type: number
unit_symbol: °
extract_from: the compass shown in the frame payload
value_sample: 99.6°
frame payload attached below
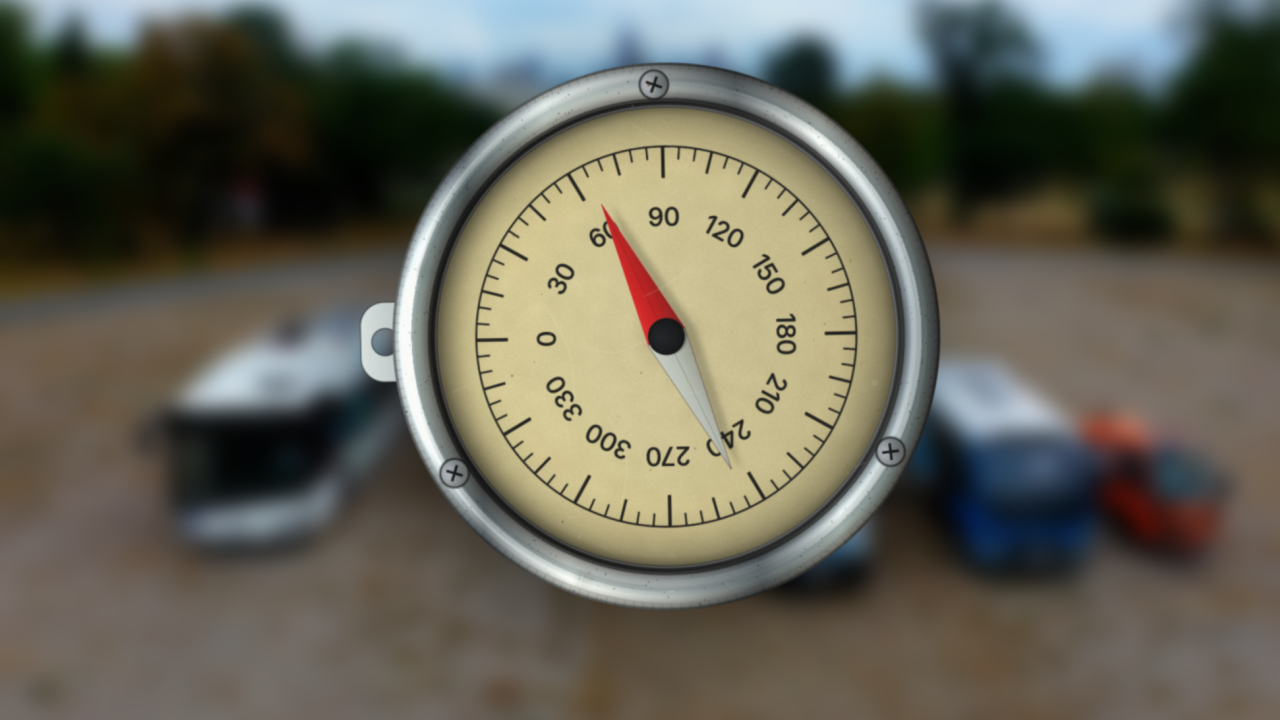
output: 65°
